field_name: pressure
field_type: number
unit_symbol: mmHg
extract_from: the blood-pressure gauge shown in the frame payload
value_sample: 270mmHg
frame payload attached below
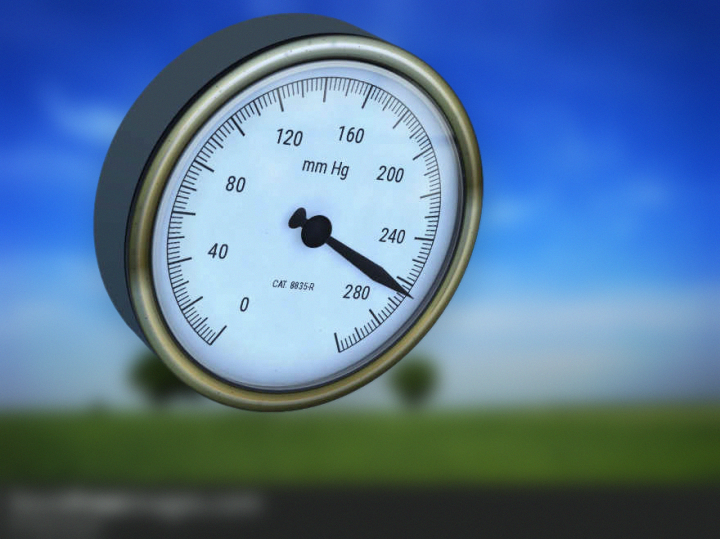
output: 264mmHg
